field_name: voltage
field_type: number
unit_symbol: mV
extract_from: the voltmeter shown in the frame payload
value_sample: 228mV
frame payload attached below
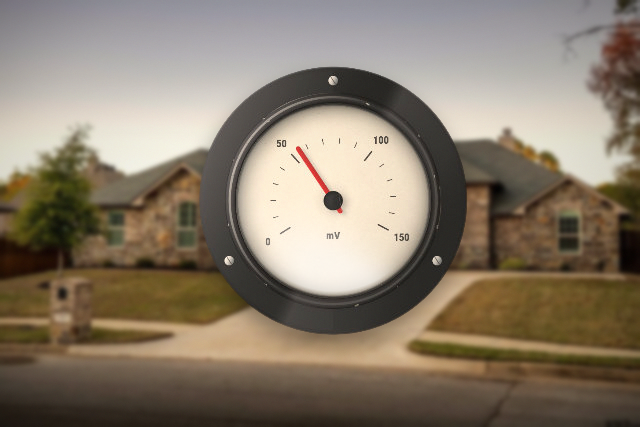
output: 55mV
